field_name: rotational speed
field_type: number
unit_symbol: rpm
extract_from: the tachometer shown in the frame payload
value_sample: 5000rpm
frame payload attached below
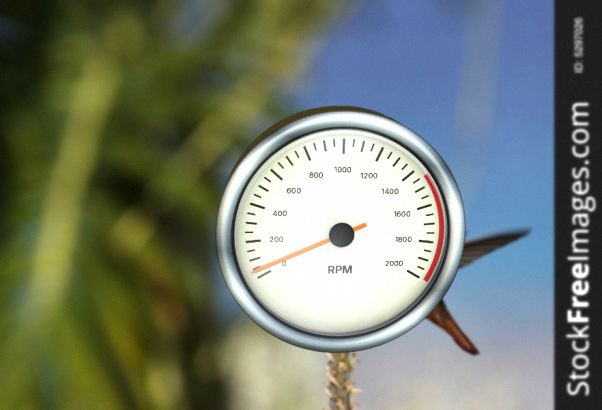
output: 50rpm
